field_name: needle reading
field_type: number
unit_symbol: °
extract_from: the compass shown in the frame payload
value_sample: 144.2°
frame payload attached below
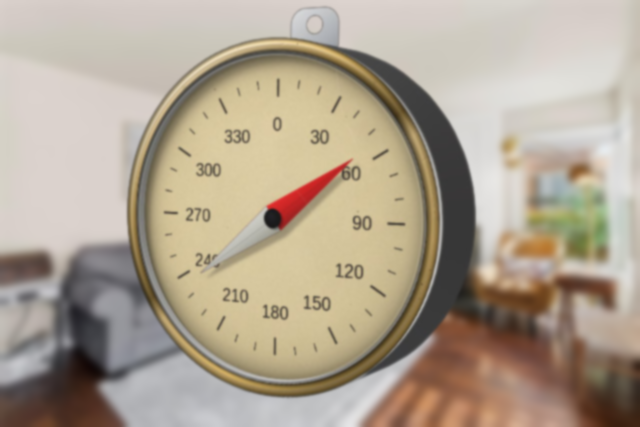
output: 55°
